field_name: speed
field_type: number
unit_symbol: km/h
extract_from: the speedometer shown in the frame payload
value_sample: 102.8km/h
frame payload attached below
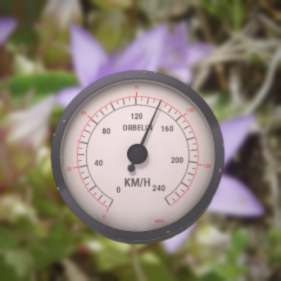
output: 140km/h
